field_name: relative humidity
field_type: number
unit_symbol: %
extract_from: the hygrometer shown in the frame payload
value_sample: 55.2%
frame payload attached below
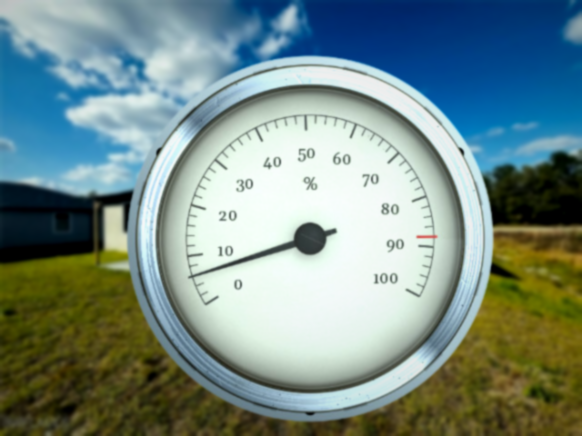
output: 6%
